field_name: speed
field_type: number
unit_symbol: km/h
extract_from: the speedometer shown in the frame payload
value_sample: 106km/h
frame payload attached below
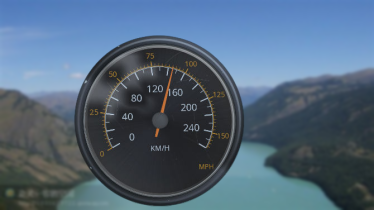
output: 145km/h
